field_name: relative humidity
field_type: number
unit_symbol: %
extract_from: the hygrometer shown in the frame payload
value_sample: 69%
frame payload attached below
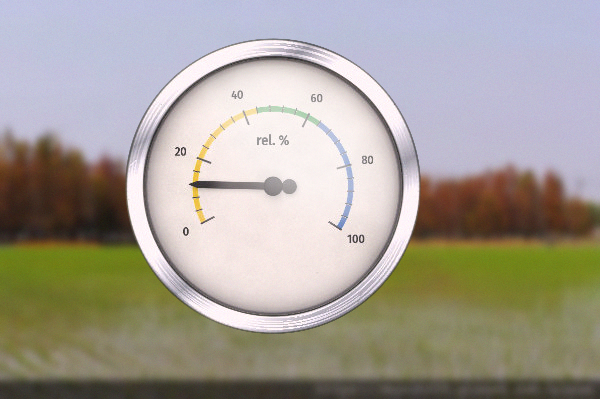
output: 12%
